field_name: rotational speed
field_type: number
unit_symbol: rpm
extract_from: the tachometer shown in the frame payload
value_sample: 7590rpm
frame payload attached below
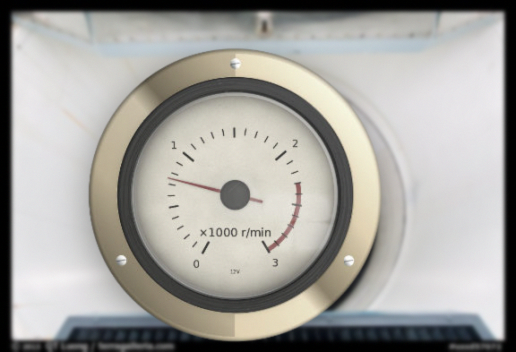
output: 750rpm
